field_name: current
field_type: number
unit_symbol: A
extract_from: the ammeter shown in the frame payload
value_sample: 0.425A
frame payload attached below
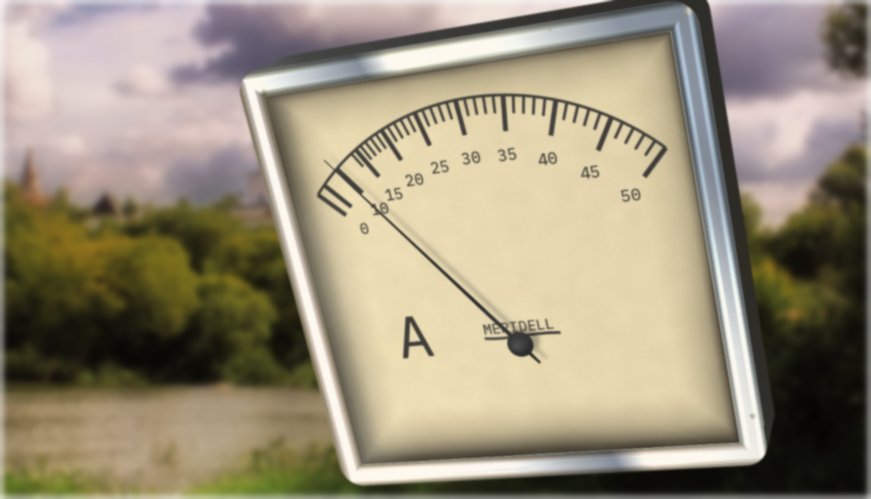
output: 10A
